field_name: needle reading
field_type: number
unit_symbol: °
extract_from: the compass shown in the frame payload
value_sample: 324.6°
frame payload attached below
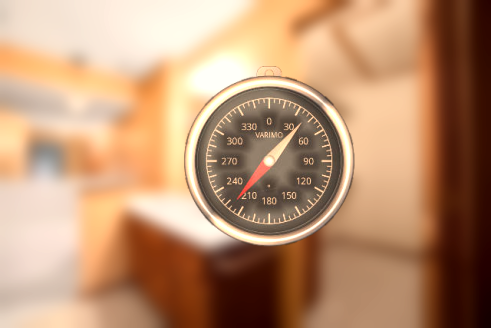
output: 220°
